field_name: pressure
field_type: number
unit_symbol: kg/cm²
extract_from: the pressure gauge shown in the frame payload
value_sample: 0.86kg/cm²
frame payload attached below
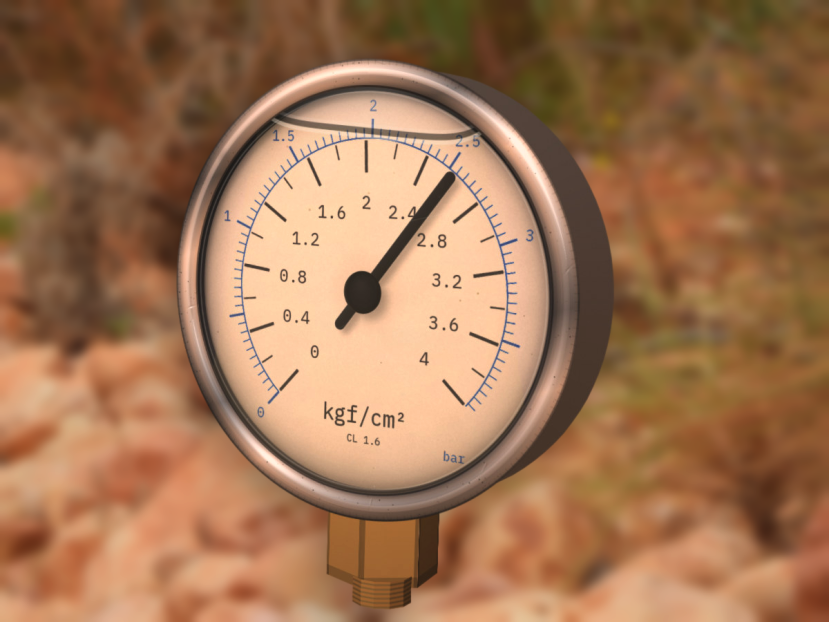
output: 2.6kg/cm²
